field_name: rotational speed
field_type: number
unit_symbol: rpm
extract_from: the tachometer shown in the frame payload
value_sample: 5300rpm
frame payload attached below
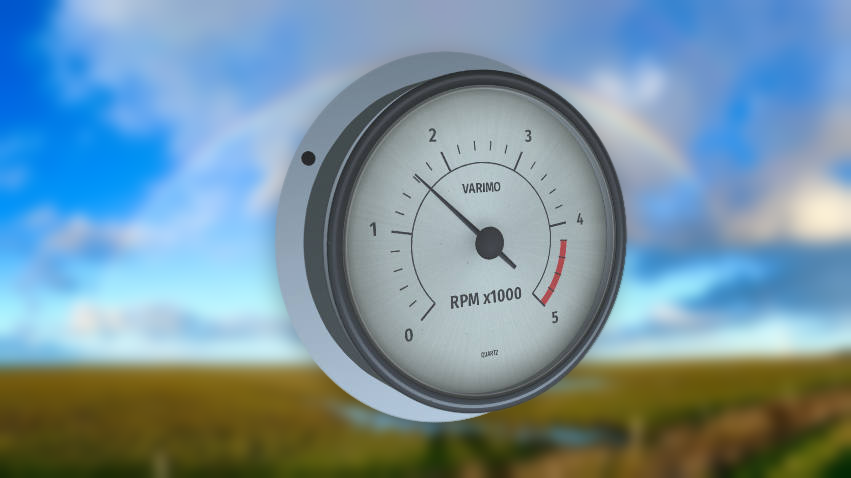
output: 1600rpm
